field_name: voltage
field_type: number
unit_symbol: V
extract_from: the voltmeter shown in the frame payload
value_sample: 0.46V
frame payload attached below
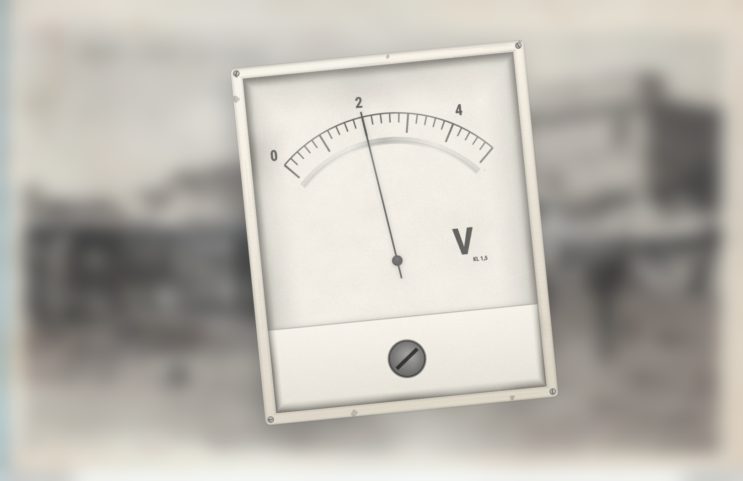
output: 2V
